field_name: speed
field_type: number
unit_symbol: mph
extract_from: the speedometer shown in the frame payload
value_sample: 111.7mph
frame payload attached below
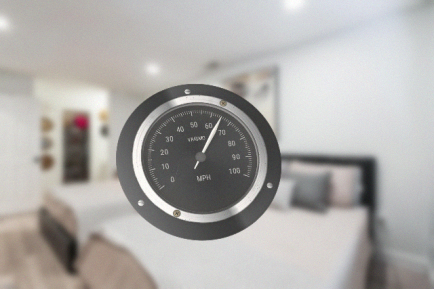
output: 65mph
